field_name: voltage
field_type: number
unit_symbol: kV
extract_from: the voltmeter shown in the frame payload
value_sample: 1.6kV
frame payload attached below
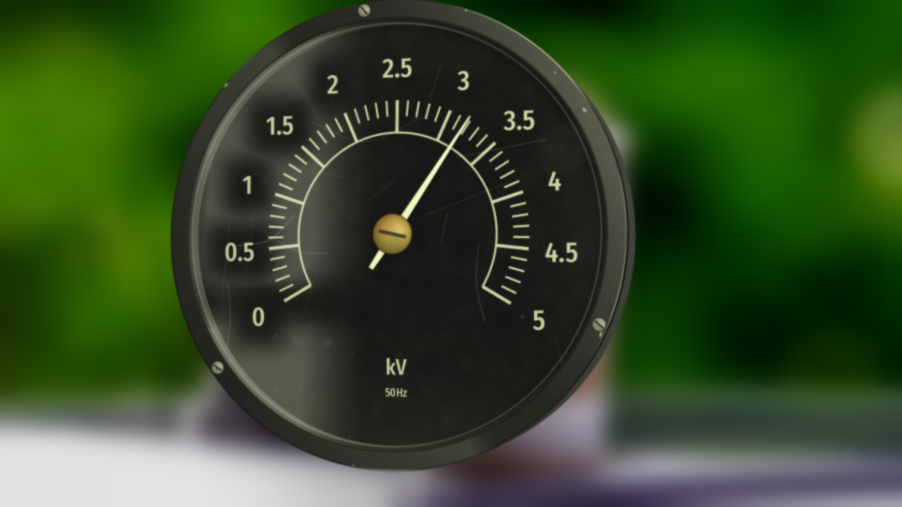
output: 3.2kV
